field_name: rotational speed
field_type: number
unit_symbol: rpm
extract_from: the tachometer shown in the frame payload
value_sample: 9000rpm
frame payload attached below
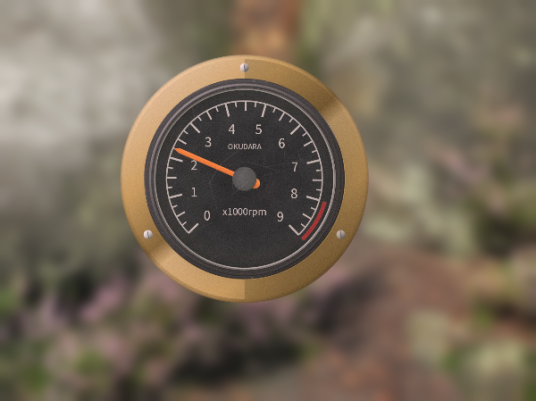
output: 2250rpm
